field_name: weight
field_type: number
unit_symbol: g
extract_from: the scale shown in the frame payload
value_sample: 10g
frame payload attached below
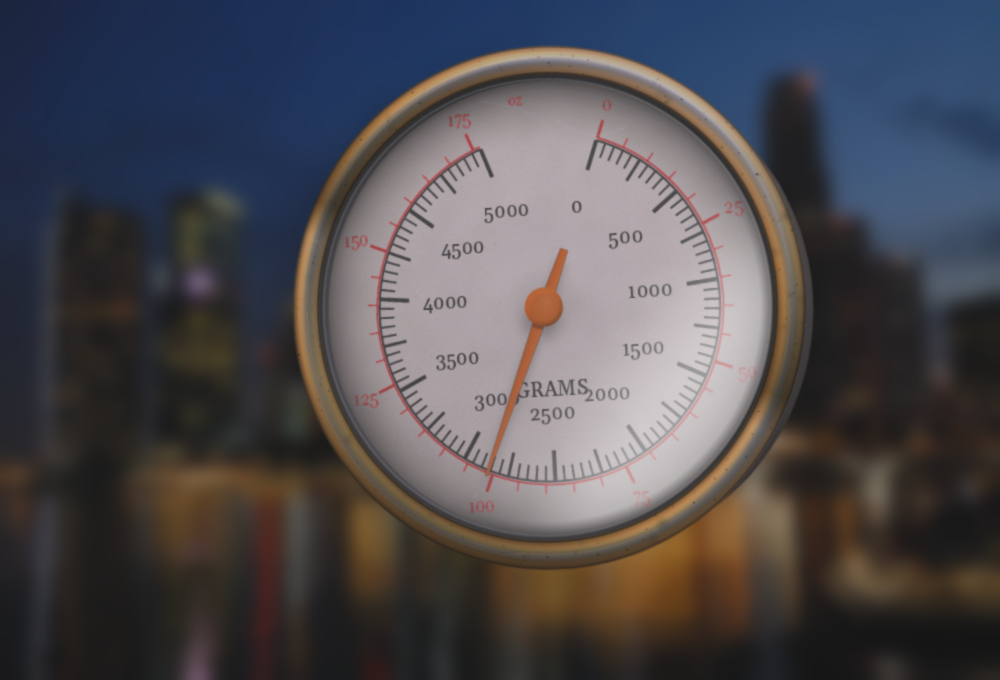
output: 2850g
